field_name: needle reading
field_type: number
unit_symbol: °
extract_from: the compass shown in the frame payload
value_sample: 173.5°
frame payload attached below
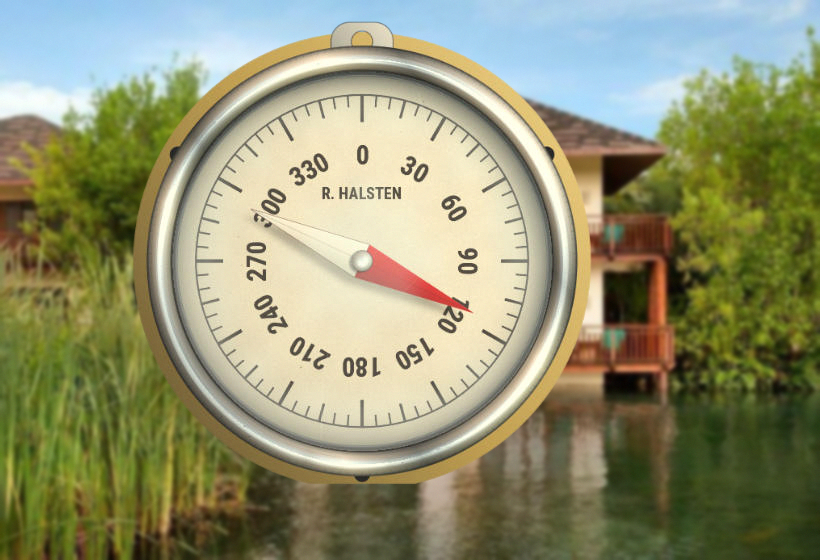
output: 115°
